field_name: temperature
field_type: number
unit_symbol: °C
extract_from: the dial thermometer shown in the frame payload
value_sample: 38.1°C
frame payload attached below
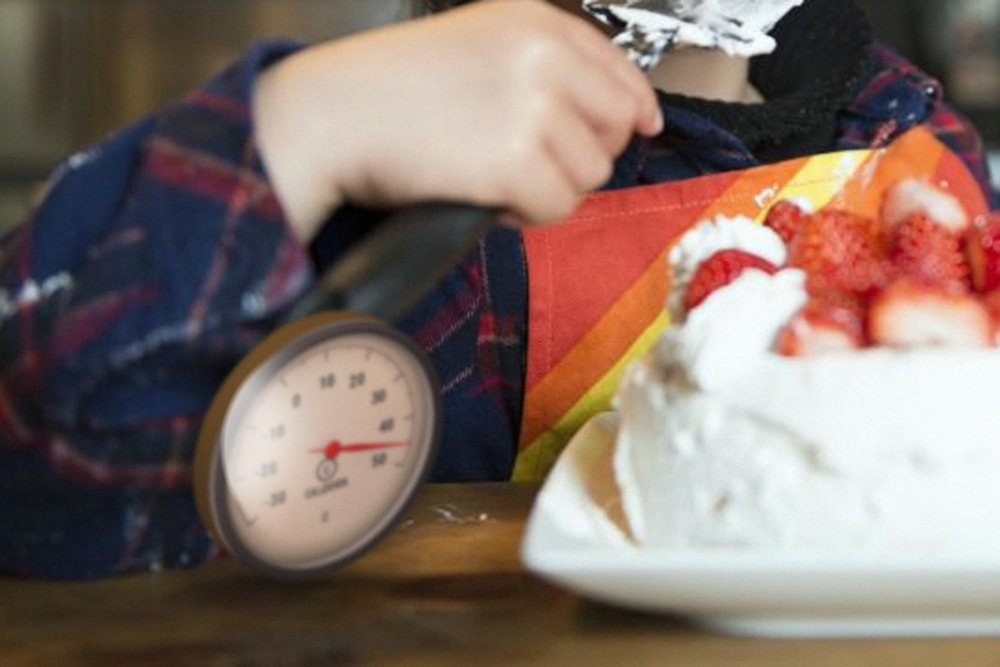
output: 45°C
